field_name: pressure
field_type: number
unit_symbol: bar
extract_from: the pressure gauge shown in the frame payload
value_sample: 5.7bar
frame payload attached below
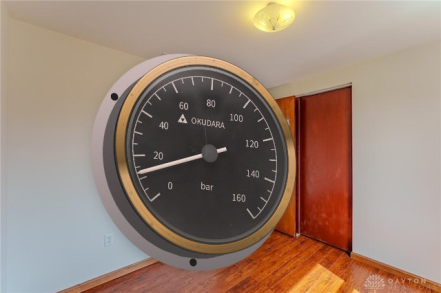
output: 12.5bar
